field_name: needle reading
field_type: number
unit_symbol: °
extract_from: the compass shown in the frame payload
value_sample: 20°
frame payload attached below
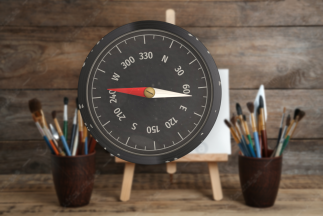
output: 250°
